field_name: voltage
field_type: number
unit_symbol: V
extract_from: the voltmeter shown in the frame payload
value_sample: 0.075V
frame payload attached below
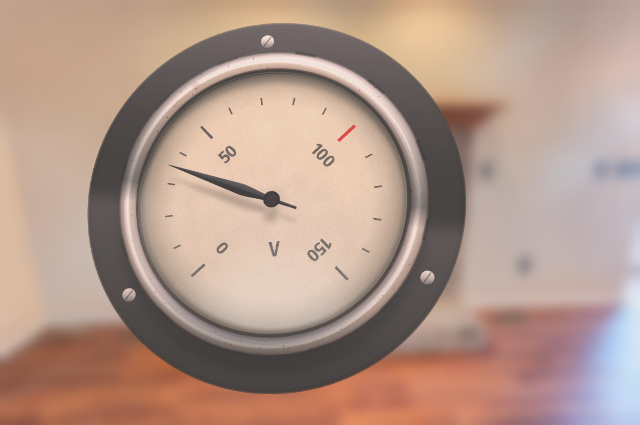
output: 35V
